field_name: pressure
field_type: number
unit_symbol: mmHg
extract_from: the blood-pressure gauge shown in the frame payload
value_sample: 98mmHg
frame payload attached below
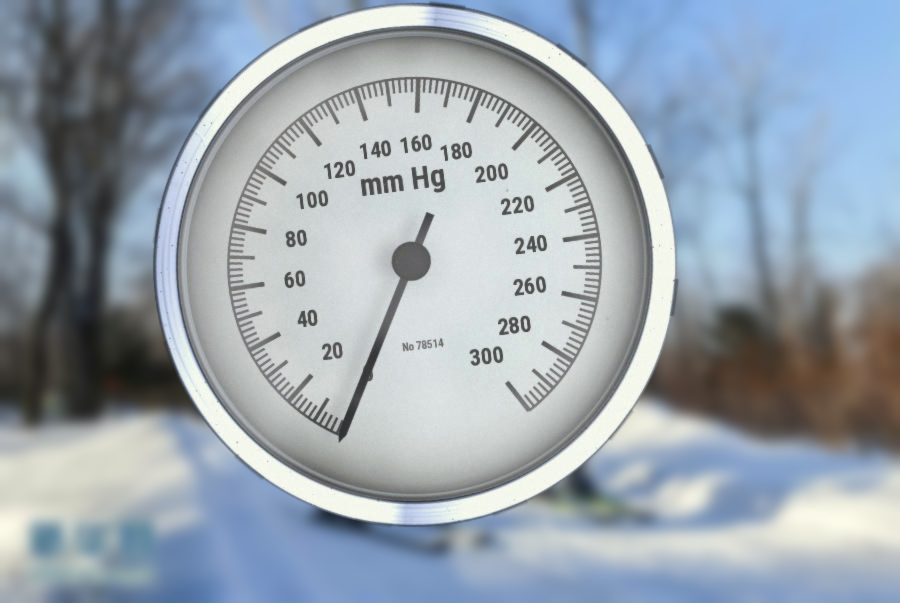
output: 0mmHg
